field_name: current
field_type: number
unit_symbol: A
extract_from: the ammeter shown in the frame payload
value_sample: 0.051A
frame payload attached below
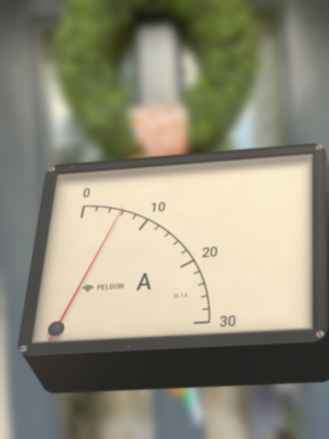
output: 6A
